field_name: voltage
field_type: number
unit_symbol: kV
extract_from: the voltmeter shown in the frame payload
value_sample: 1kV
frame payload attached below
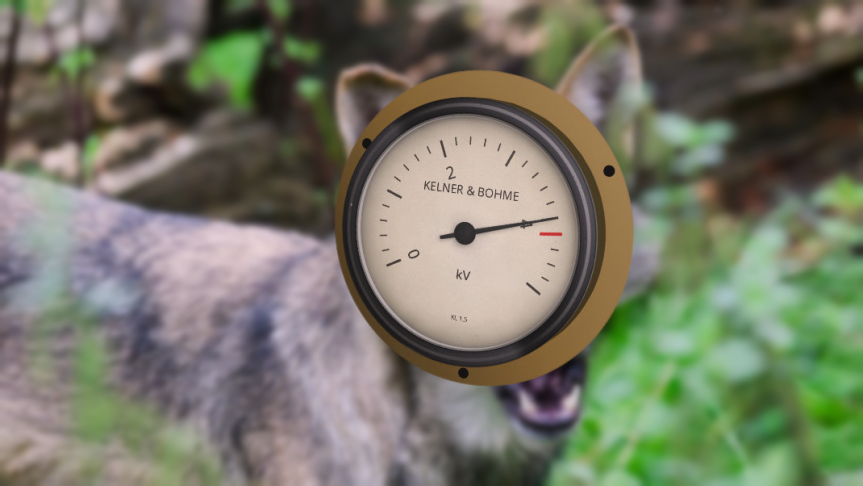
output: 4kV
